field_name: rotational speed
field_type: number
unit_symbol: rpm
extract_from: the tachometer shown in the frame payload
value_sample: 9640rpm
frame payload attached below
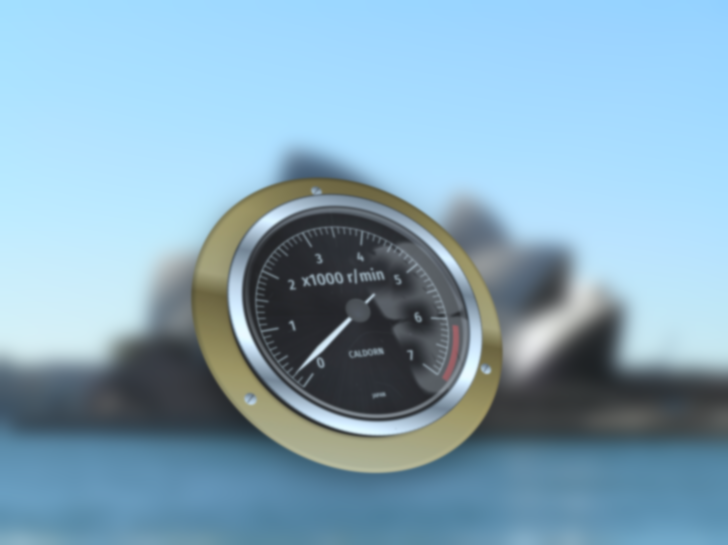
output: 200rpm
